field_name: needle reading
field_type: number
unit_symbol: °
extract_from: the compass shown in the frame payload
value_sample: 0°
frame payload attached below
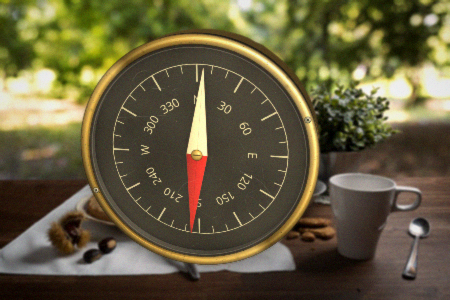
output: 185°
